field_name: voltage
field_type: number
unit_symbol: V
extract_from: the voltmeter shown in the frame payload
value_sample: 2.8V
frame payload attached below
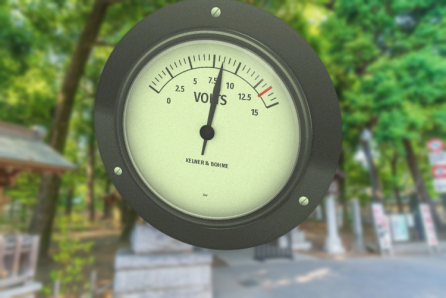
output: 8.5V
